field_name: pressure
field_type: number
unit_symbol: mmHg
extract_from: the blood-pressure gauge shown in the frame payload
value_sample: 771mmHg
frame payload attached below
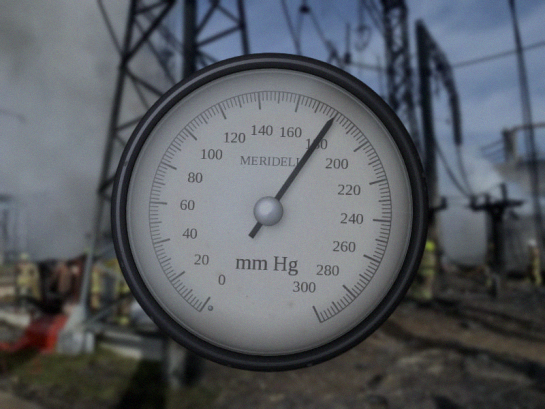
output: 180mmHg
